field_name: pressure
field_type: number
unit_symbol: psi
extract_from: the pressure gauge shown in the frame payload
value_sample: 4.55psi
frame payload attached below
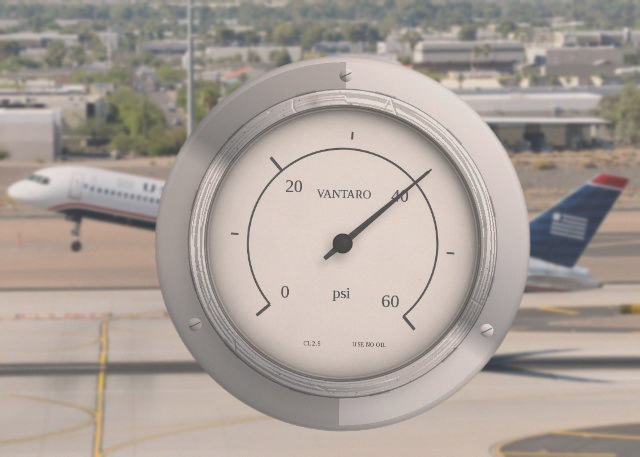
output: 40psi
